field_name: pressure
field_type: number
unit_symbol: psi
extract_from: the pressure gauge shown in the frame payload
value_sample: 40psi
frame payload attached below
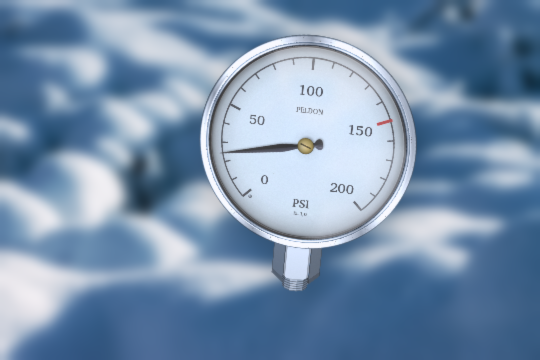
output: 25psi
